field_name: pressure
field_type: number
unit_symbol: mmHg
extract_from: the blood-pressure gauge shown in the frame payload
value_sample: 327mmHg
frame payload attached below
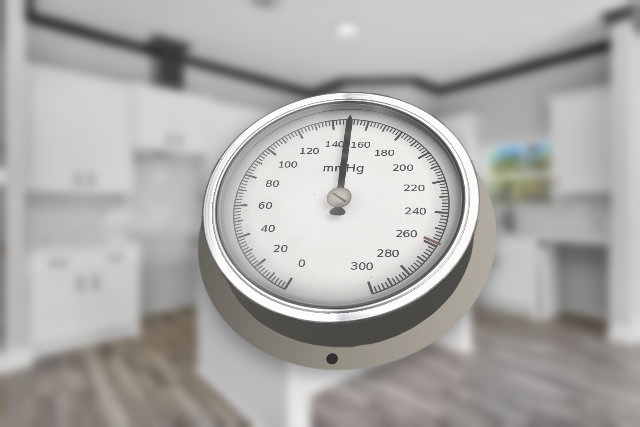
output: 150mmHg
